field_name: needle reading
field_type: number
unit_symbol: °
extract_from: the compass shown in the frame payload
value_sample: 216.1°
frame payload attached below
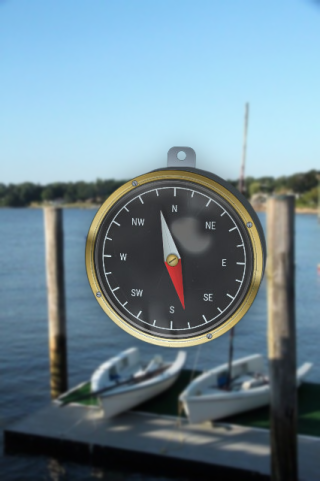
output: 165°
